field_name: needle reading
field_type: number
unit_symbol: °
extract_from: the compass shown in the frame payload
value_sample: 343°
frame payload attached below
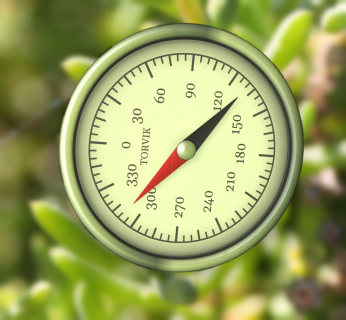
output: 310°
